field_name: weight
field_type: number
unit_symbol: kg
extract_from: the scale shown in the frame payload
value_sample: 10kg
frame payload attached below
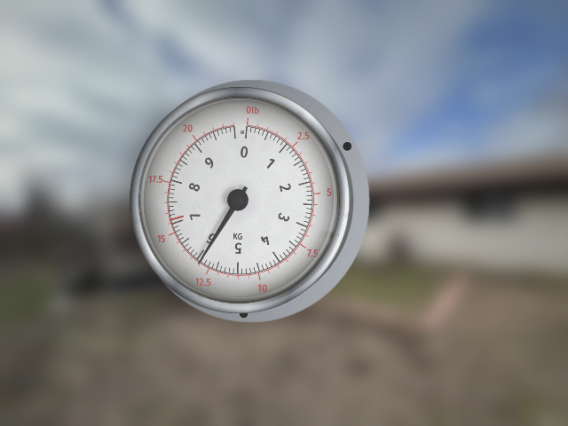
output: 5.9kg
